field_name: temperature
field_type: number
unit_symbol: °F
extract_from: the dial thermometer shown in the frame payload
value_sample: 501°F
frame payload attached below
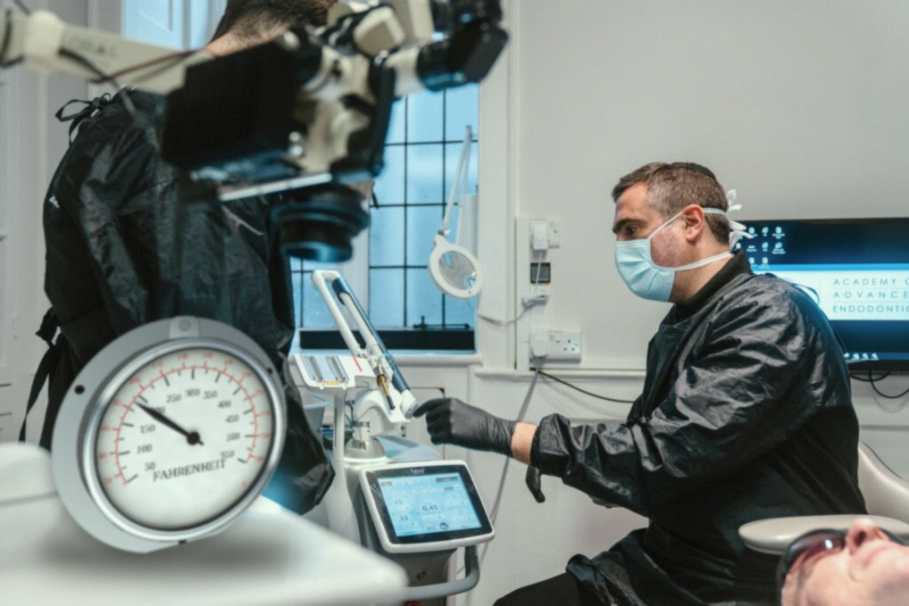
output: 187.5°F
